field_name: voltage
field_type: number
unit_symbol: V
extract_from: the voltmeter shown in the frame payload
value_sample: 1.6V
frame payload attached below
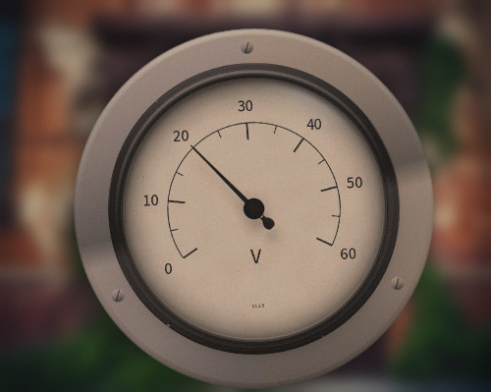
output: 20V
